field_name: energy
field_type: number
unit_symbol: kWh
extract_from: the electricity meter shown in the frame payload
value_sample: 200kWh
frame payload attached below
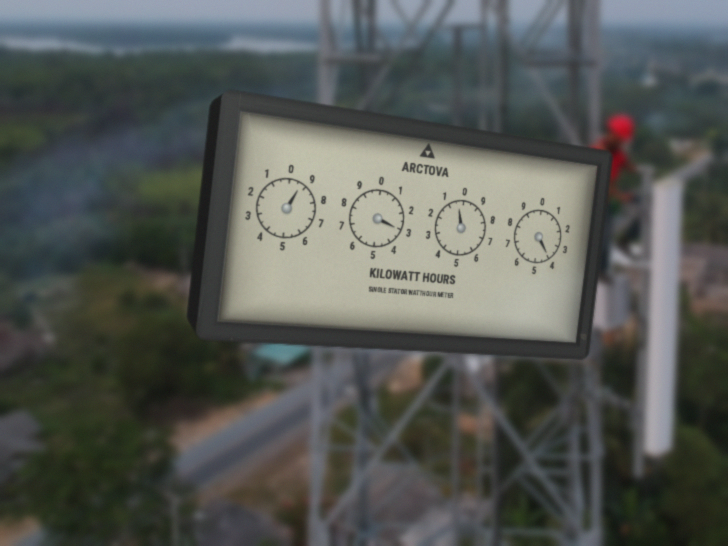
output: 9304kWh
